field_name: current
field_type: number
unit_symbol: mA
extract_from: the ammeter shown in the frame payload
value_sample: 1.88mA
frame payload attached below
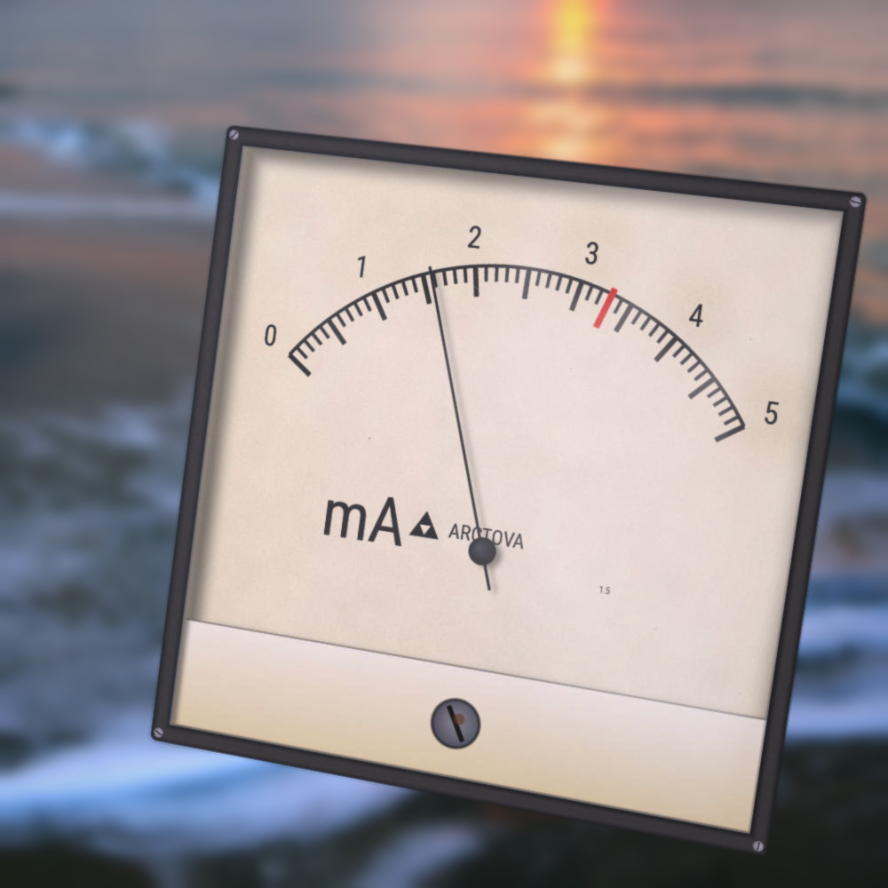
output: 1.6mA
